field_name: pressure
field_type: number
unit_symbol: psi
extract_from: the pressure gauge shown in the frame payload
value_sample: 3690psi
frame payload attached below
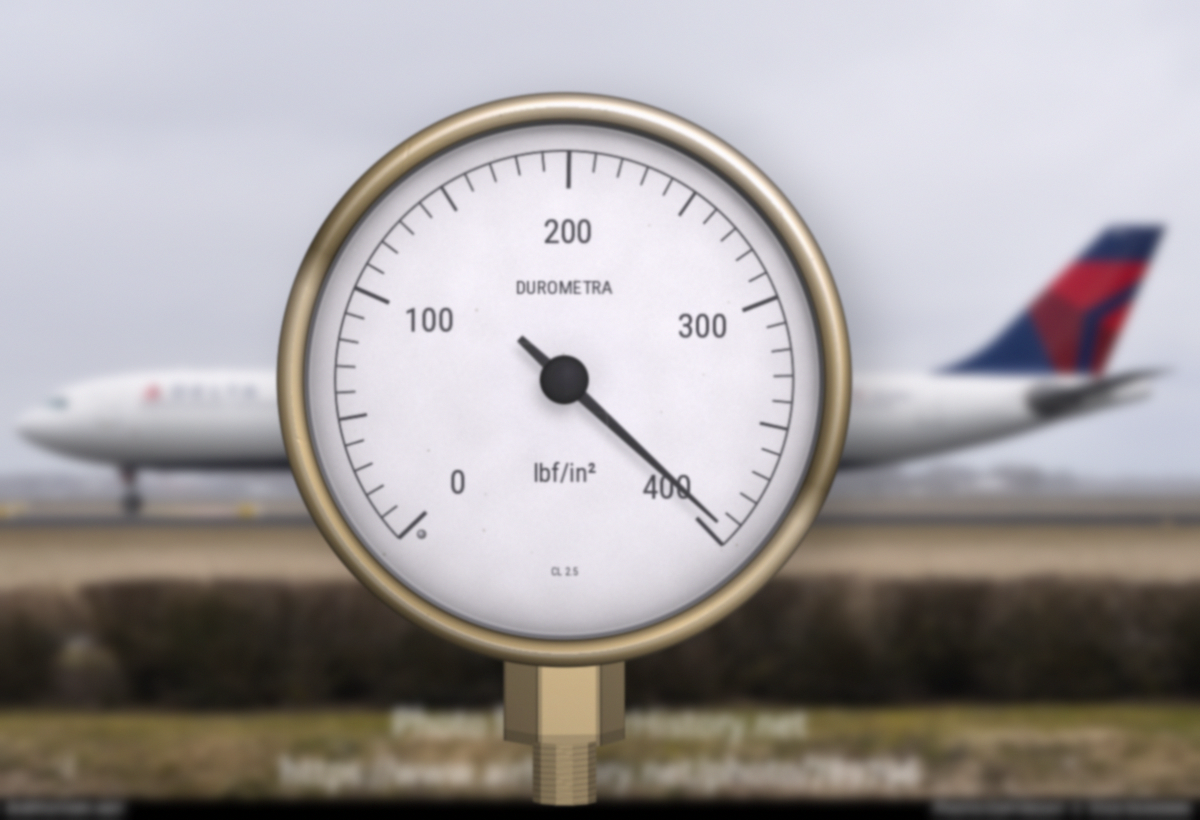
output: 395psi
